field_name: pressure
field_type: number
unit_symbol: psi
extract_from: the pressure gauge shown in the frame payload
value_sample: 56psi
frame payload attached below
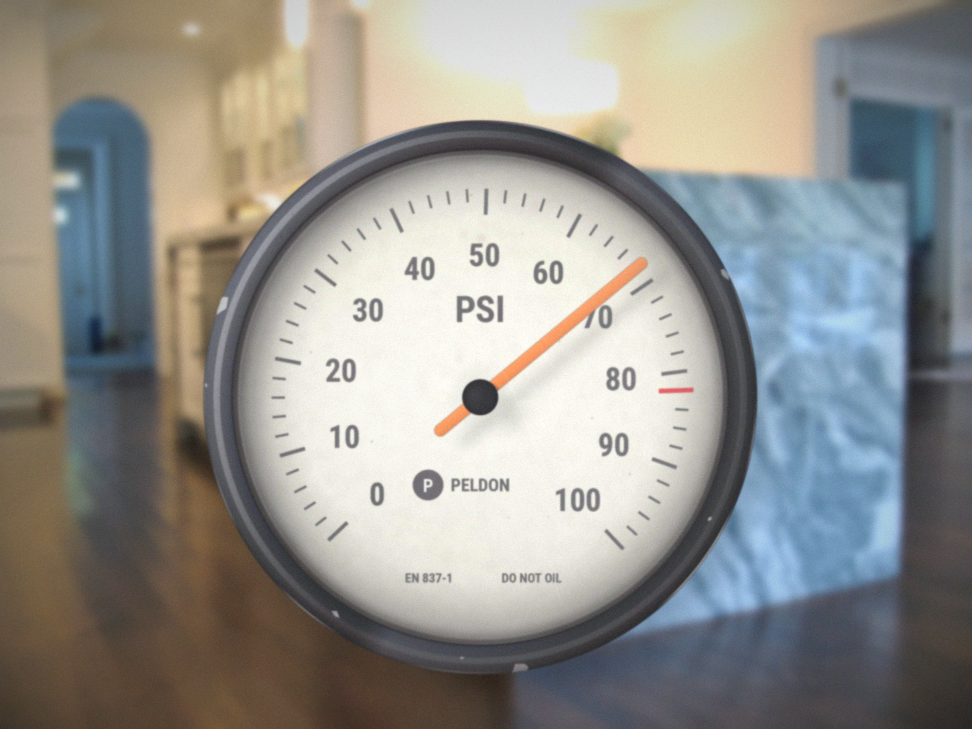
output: 68psi
